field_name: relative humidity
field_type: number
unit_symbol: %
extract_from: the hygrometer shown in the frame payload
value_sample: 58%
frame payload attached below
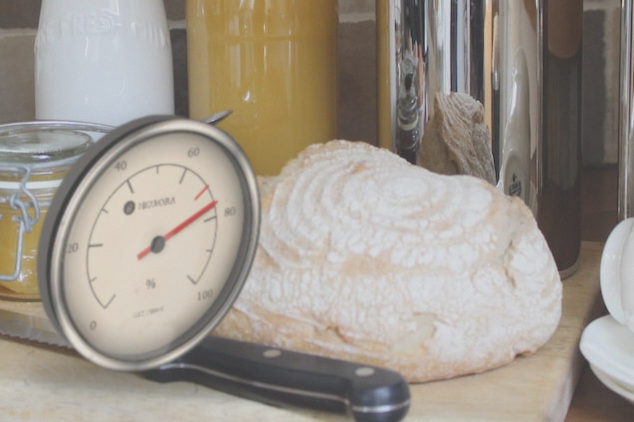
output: 75%
